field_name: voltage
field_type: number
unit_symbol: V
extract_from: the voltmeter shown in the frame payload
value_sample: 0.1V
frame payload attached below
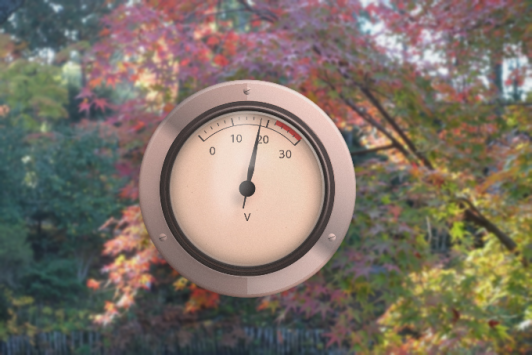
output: 18V
